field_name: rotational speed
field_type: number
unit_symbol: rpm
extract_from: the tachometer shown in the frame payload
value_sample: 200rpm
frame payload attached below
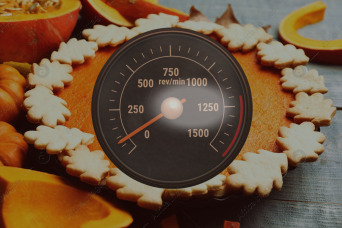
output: 75rpm
